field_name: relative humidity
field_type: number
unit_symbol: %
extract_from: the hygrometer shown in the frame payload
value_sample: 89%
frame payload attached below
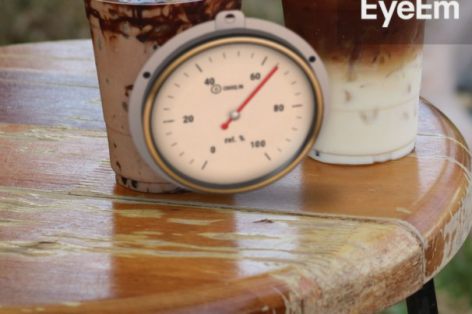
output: 64%
